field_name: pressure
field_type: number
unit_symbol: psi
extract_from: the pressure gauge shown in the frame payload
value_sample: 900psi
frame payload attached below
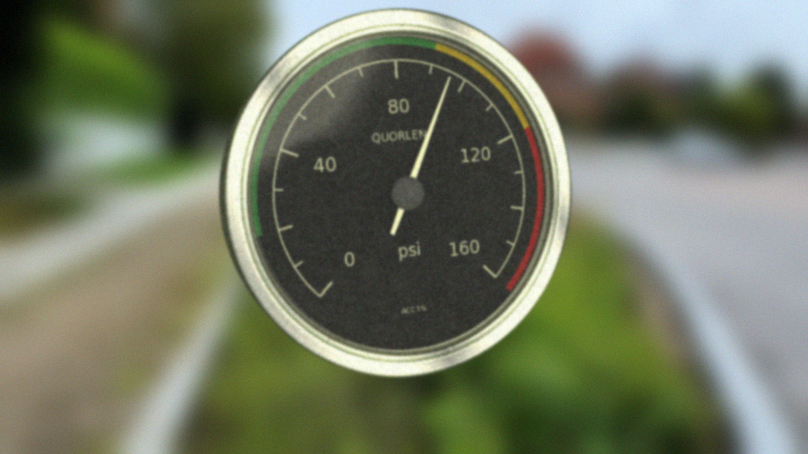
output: 95psi
